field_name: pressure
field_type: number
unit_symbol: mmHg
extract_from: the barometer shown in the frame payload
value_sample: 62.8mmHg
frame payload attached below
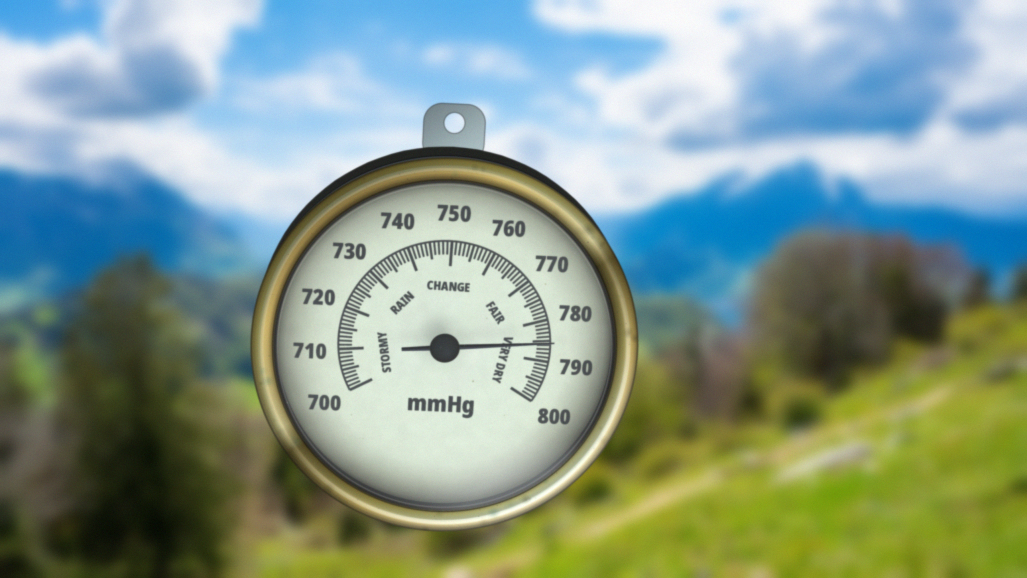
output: 785mmHg
